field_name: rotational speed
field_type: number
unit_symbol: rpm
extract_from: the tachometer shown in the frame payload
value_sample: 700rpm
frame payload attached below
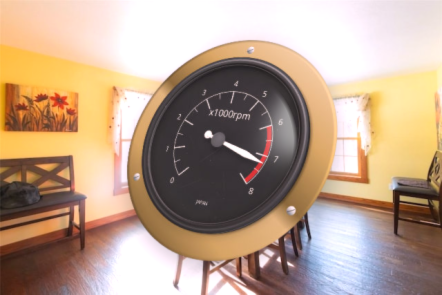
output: 7250rpm
